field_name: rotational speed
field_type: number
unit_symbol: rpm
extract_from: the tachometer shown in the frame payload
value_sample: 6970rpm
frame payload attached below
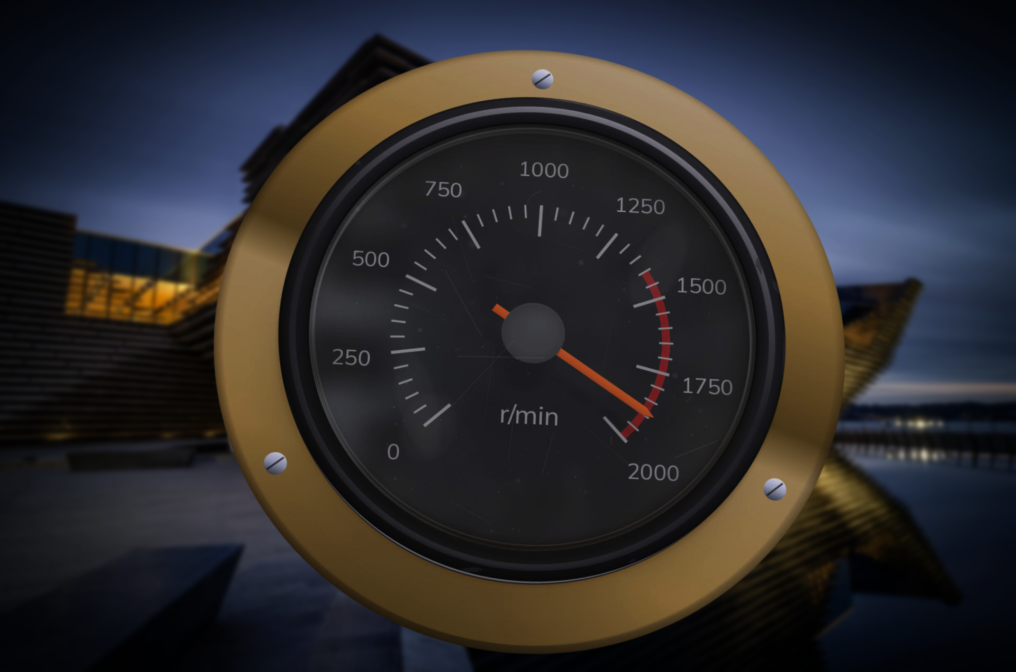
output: 1900rpm
